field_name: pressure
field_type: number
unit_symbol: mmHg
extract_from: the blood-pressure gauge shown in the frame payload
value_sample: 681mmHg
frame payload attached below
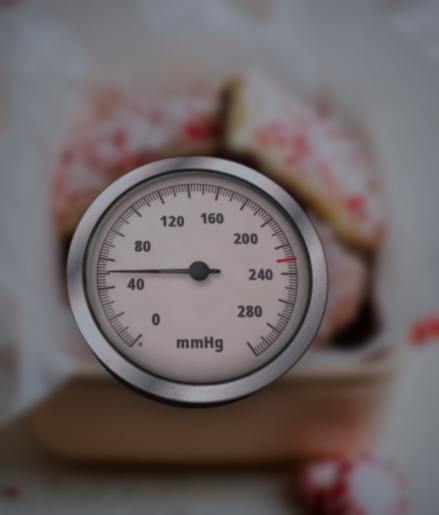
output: 50mmHg
